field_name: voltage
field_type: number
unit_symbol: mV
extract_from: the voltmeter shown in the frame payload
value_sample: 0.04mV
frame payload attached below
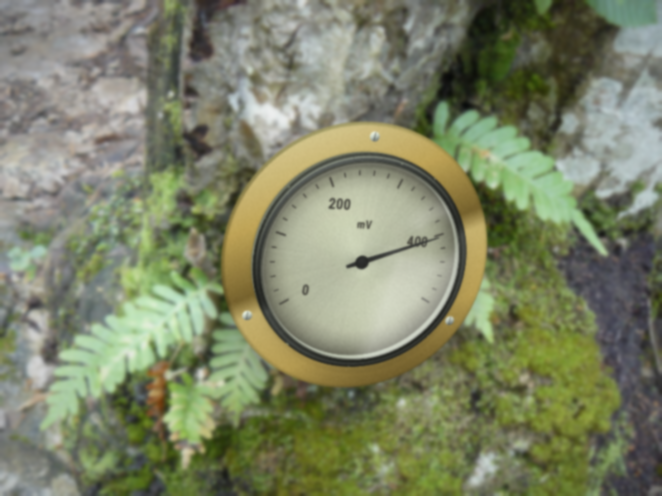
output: 400mV
